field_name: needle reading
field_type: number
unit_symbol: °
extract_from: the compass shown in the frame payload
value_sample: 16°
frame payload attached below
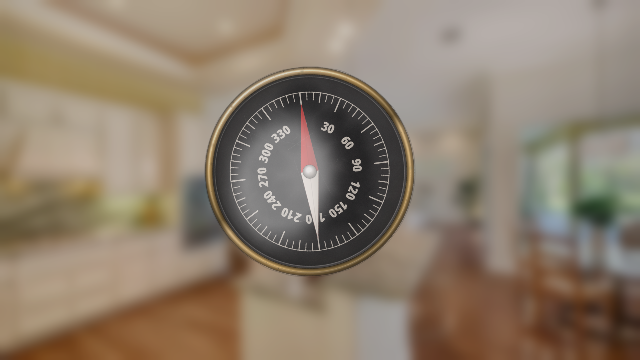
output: 0°
